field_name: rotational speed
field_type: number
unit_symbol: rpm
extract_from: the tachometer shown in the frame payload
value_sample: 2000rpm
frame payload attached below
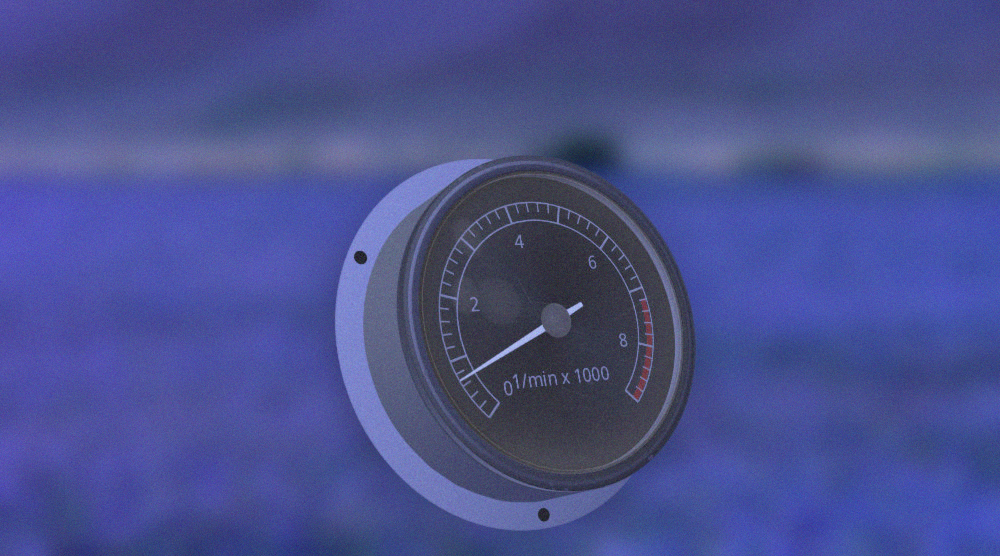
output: 700rpm
